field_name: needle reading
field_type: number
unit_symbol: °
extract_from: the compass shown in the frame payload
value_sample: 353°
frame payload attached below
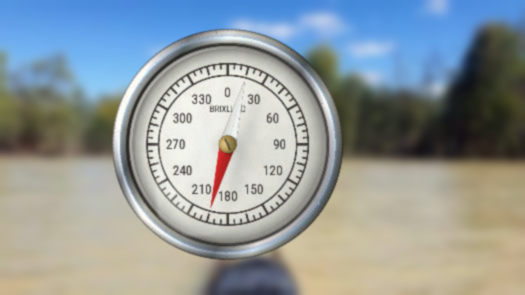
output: 195°
